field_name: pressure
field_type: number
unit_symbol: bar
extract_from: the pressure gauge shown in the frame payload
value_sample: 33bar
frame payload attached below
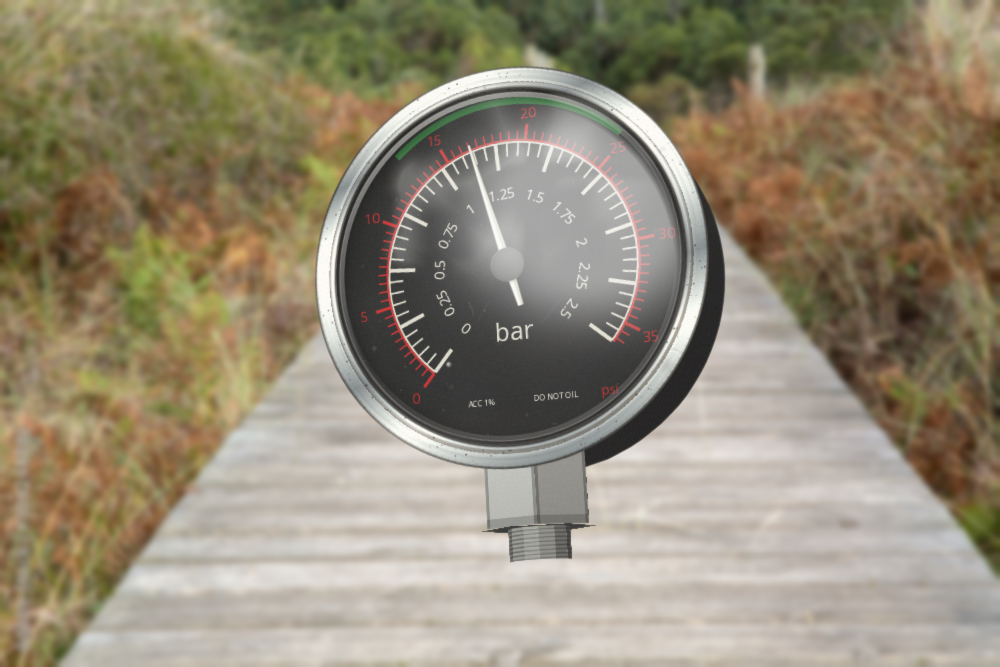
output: 1.15bar
